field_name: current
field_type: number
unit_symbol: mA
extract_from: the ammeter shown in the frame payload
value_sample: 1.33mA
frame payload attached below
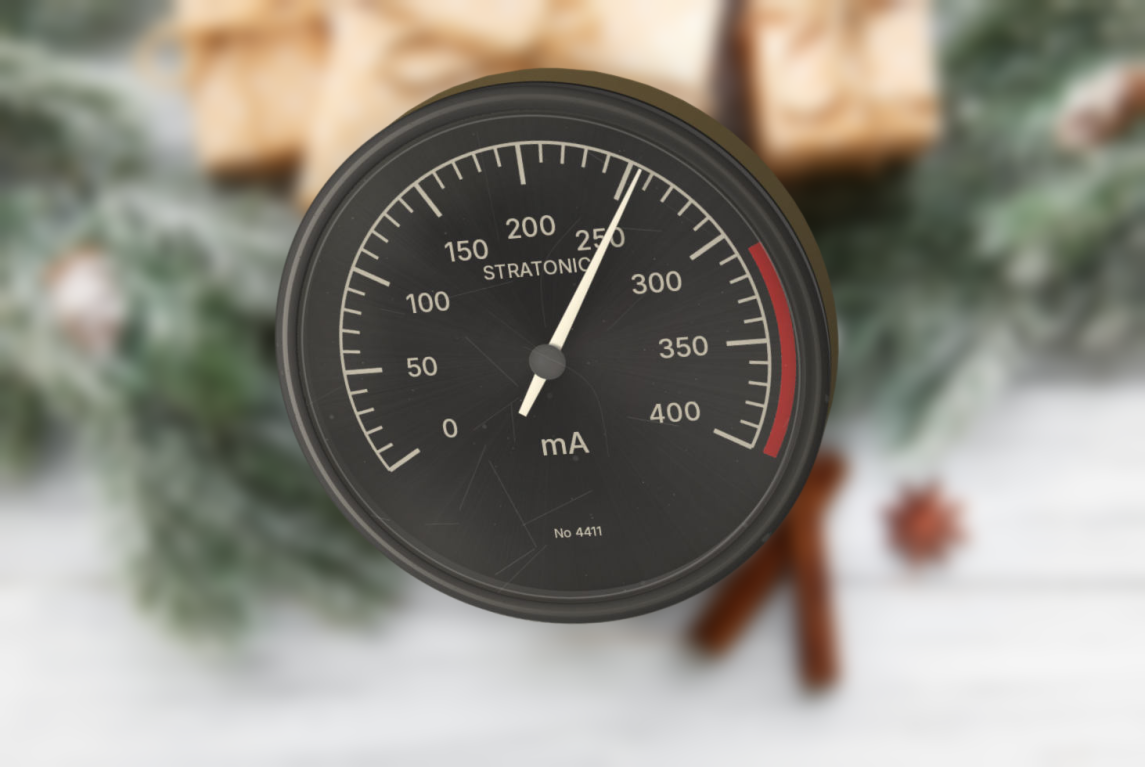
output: 255mA
